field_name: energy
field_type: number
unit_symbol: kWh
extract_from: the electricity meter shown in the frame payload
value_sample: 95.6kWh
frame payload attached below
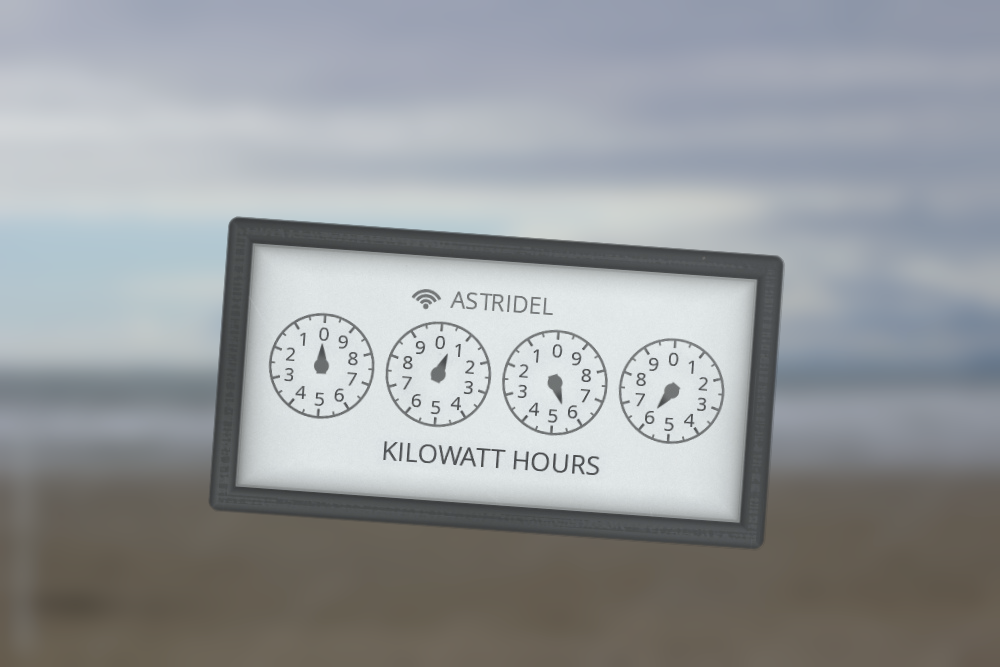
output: 56kWh
